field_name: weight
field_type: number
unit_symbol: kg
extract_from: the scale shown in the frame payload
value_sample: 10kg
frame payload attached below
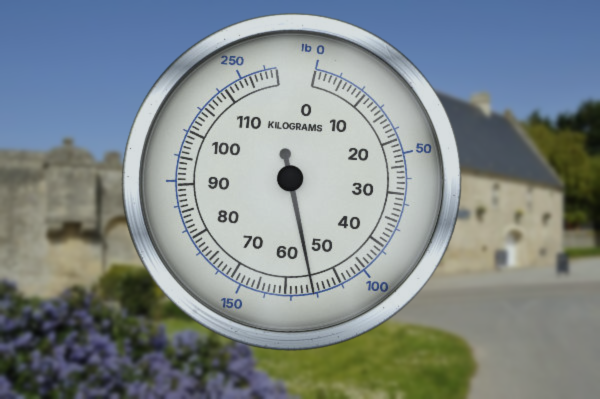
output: 55kg
